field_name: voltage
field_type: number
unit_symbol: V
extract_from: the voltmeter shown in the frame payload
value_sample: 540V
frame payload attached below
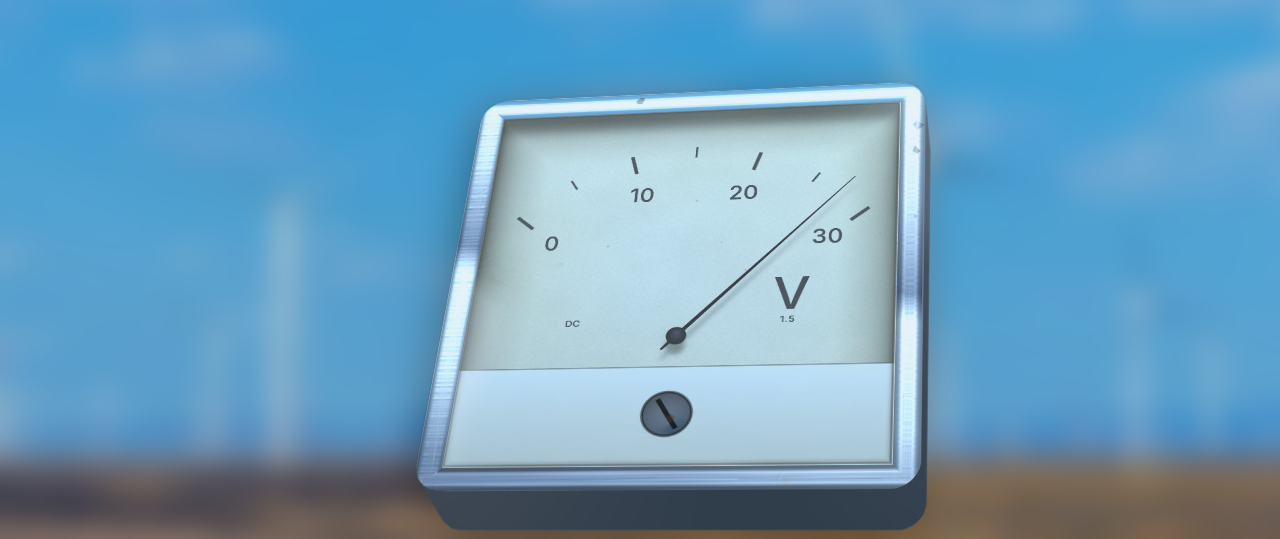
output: 27.5V
